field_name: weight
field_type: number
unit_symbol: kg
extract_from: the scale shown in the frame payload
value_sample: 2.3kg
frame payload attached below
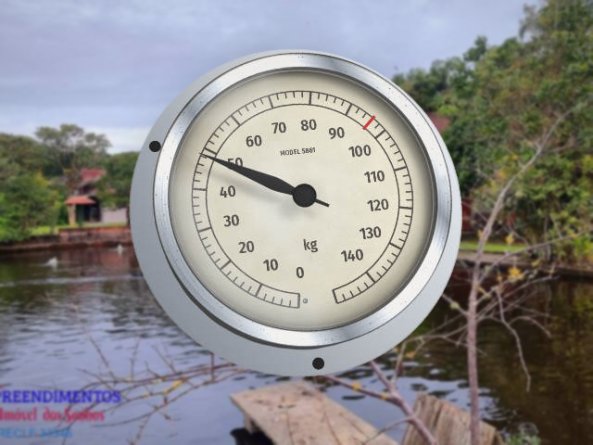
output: 48kg
